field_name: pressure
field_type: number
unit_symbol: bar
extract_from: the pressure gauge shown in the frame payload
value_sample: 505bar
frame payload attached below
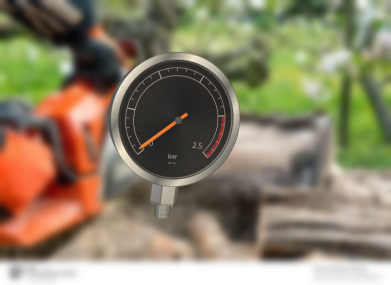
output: 0.05bar
